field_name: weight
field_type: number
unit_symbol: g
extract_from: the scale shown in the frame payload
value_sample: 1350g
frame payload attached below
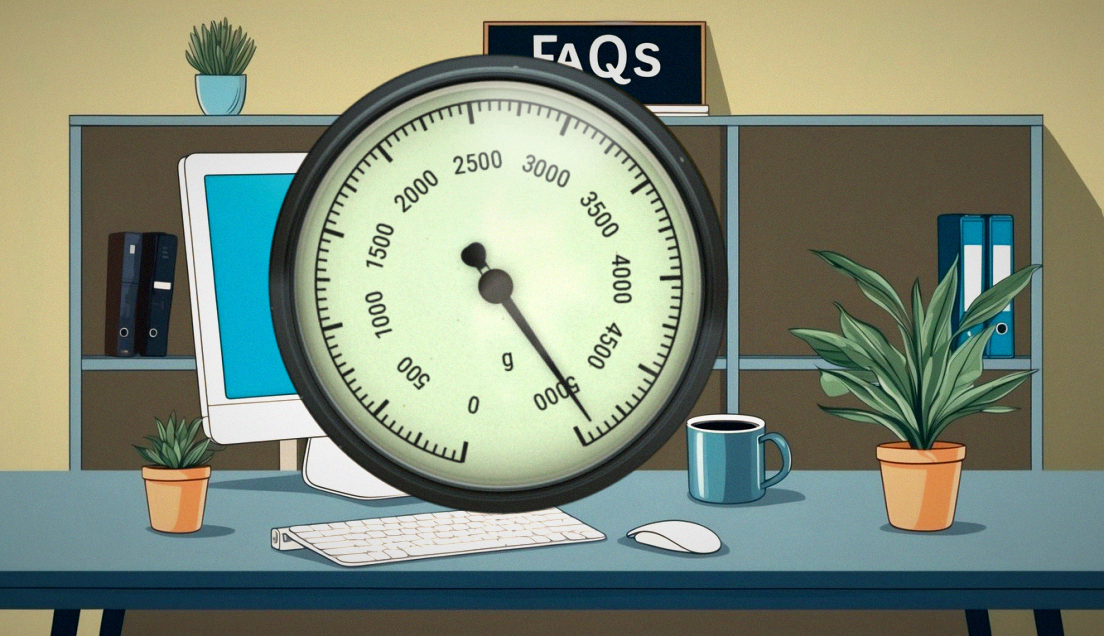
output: 4900g
